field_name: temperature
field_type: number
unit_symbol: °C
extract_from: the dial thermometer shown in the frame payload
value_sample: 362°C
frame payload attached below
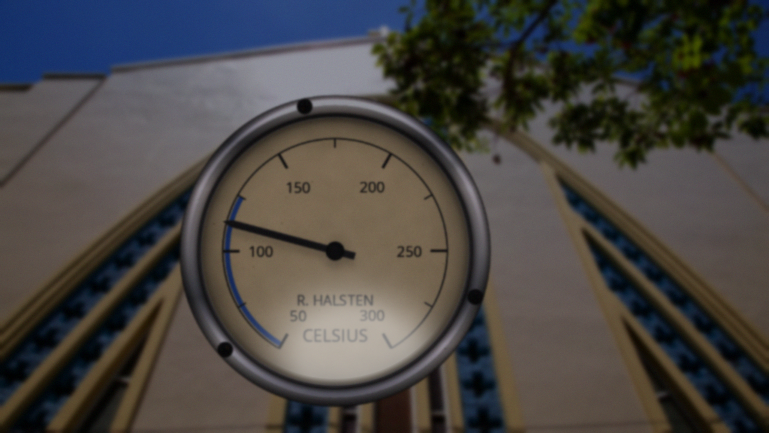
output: 112.5°C
